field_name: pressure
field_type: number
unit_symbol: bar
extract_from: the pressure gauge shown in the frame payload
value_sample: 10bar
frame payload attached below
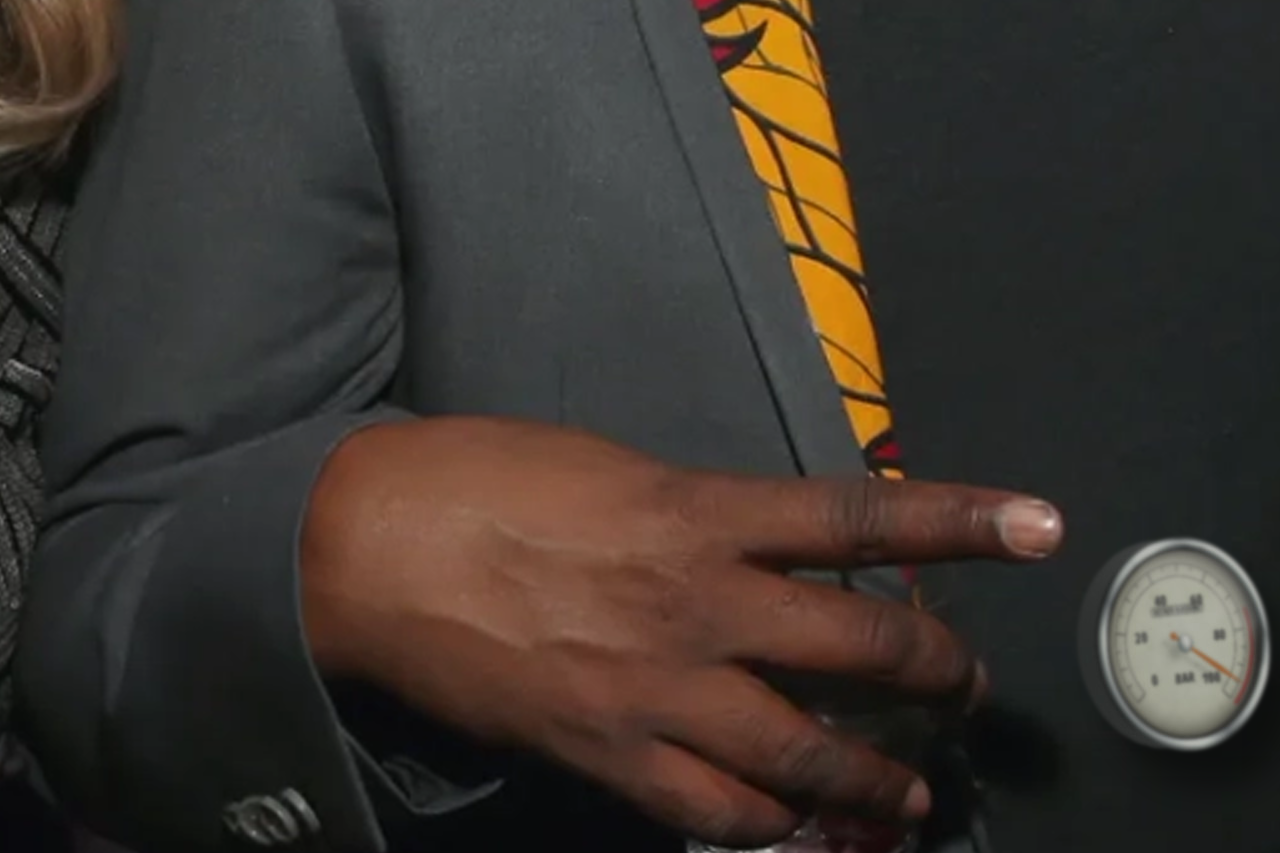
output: 95bar
